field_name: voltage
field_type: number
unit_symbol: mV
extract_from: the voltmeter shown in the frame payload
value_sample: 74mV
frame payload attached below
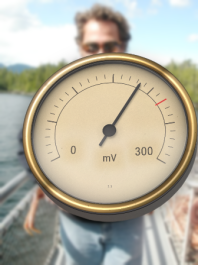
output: 185mV
